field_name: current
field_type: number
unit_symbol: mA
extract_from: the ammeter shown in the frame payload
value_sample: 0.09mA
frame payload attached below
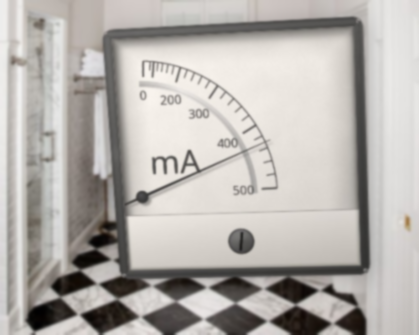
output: 430mA
